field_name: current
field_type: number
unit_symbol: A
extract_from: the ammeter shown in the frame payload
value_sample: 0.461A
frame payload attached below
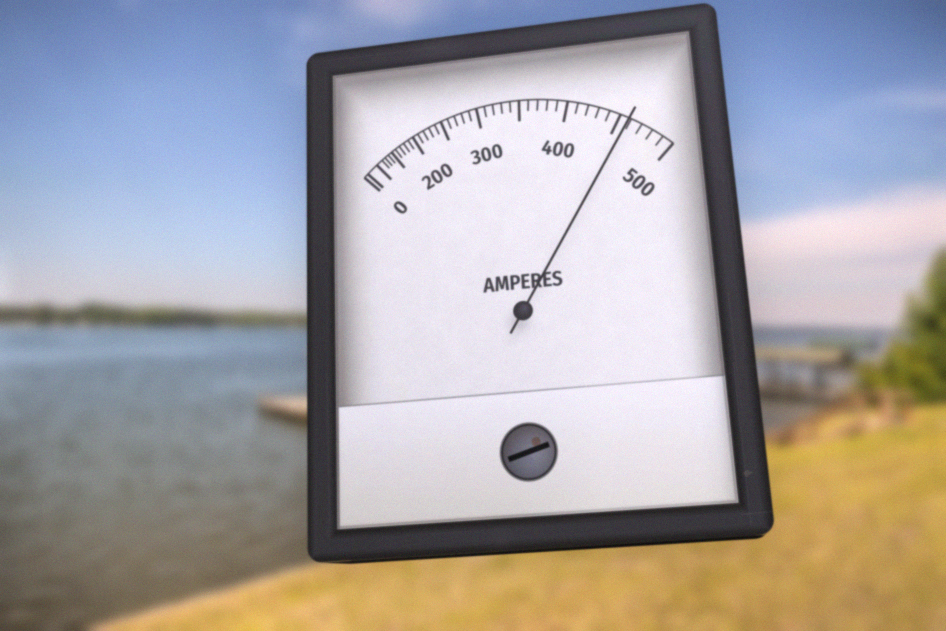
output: 460A
